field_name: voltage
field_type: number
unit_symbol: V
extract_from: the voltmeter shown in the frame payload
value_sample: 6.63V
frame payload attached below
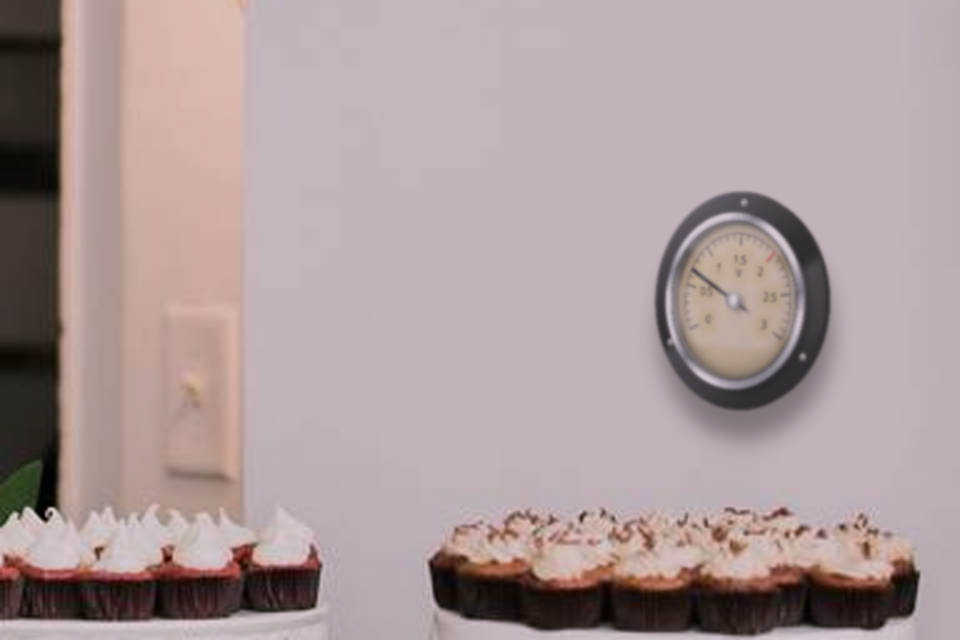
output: 0.7V
